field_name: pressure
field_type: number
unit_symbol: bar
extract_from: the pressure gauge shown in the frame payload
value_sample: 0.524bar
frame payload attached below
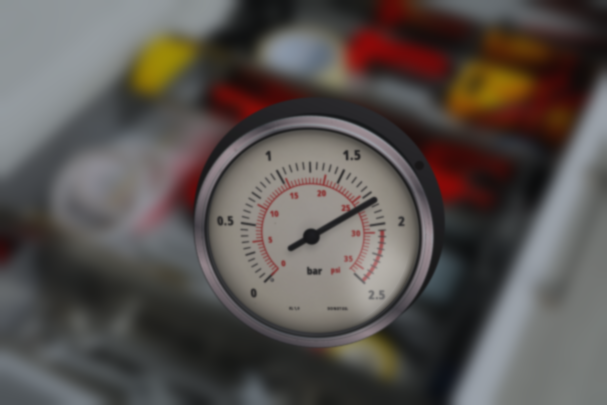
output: 1.8bar
